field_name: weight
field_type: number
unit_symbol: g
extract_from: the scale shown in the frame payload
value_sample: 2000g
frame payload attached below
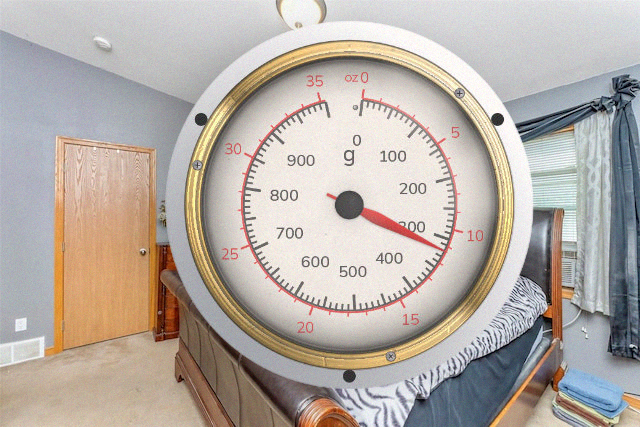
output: 320g
